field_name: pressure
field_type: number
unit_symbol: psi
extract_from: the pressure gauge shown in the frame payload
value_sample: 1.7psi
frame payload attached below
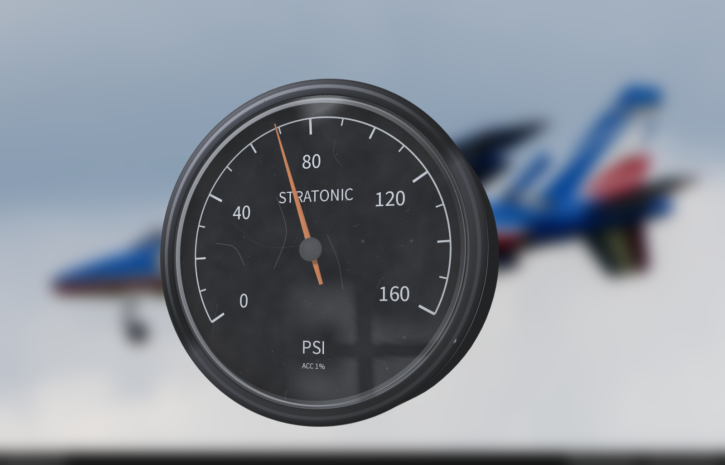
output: 70psi
